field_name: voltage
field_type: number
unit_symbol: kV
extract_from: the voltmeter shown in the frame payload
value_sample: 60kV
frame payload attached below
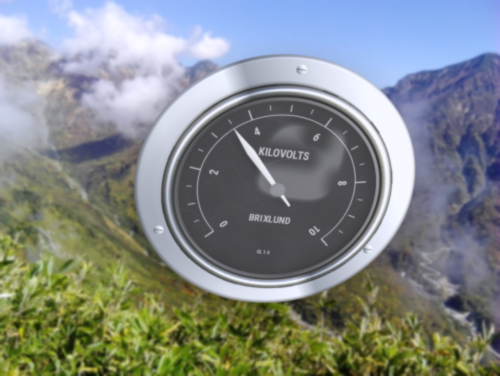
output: 3.5kV
